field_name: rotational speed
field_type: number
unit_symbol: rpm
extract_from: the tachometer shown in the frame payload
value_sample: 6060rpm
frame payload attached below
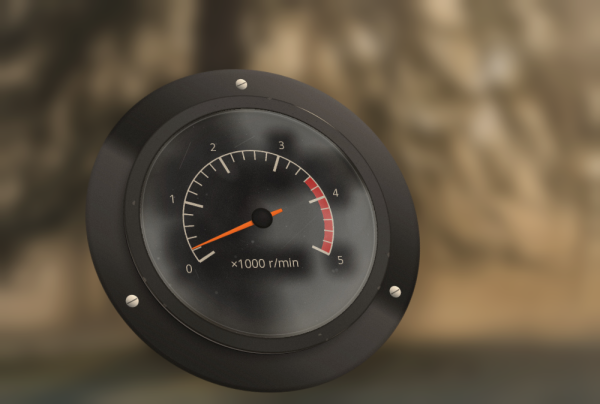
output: 200rpm
